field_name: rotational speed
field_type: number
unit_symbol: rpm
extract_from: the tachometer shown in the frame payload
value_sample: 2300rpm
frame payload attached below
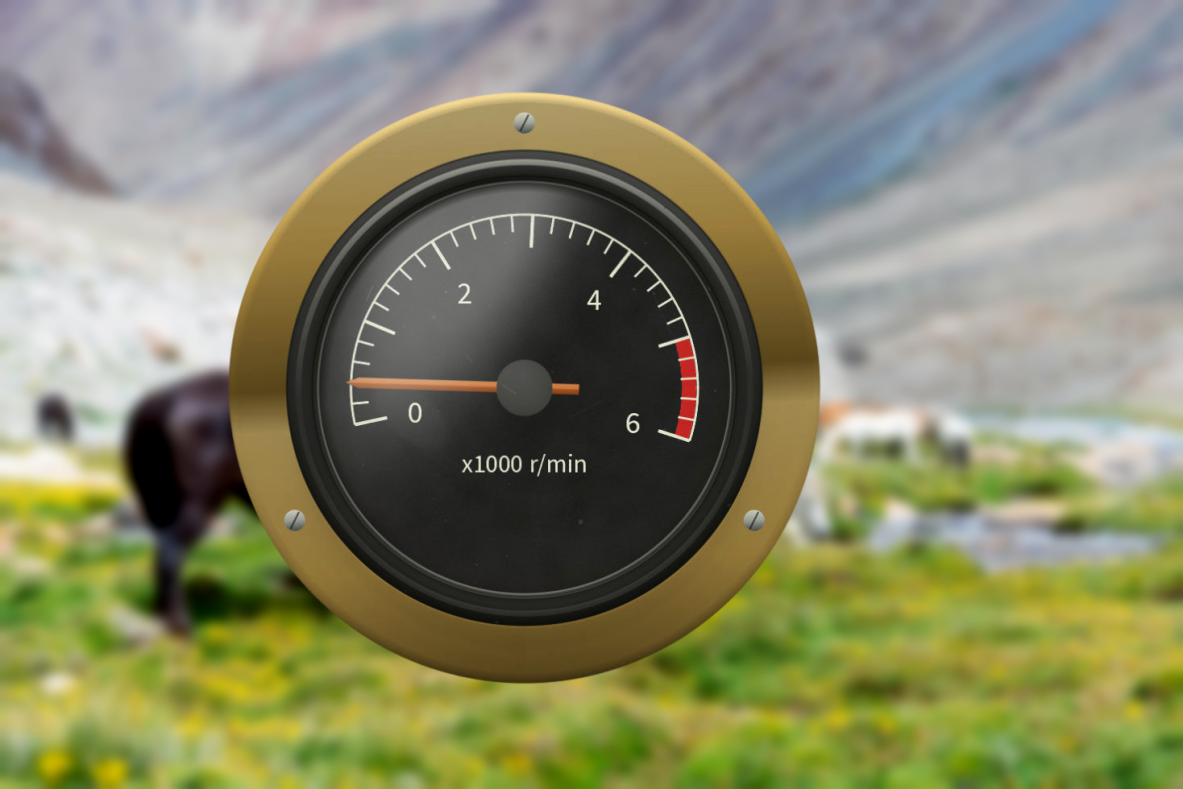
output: 400rpm
